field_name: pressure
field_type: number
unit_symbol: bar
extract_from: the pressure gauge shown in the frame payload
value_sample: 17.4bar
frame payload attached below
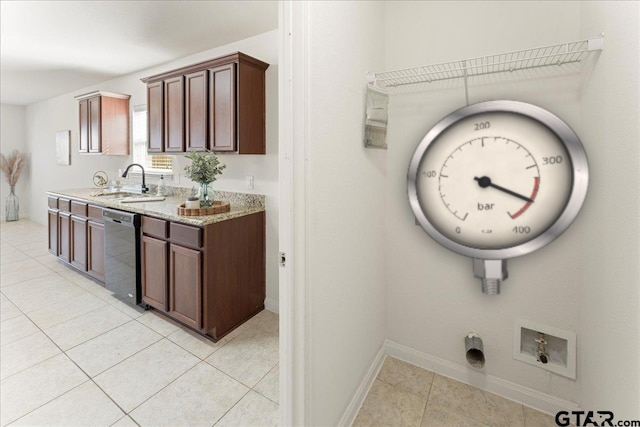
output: 360bar
